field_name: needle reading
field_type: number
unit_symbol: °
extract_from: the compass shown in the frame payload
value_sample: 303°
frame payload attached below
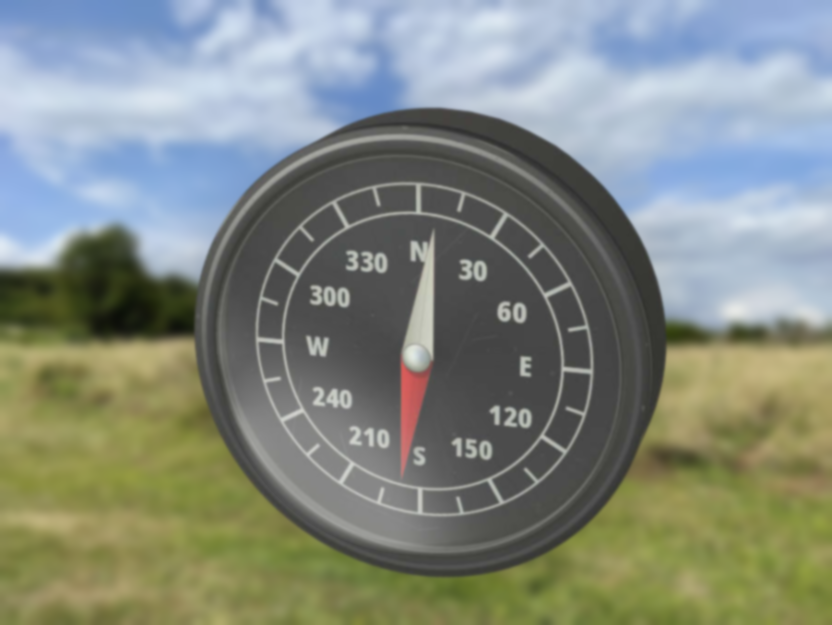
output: 187.5°
